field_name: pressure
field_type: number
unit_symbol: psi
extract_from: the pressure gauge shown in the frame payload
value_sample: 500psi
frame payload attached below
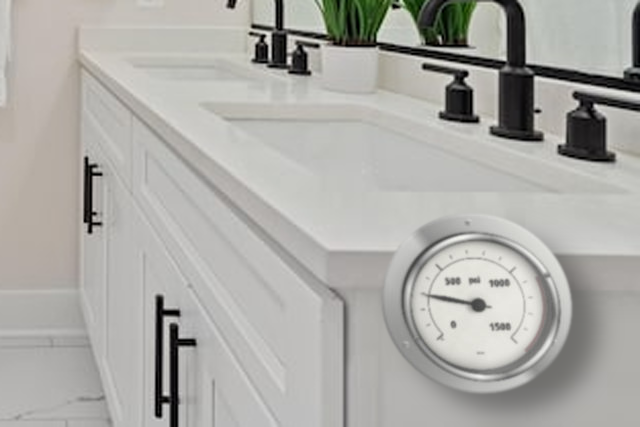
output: 300psi
